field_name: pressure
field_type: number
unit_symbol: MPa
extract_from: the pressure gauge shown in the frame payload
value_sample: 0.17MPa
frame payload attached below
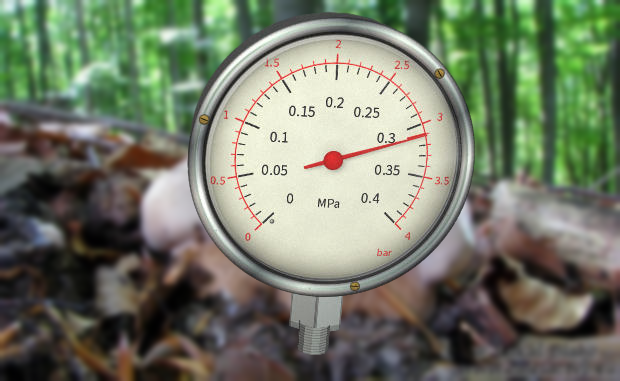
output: 0.31MPa
